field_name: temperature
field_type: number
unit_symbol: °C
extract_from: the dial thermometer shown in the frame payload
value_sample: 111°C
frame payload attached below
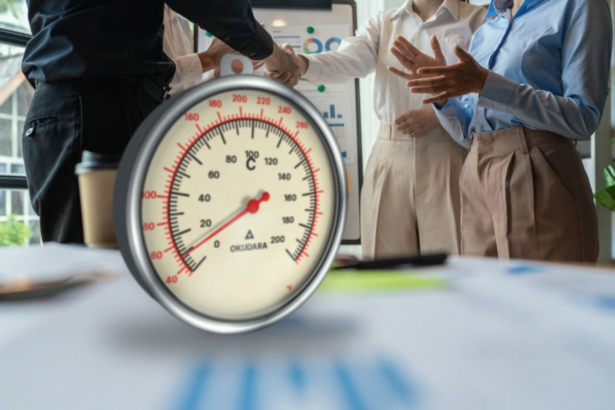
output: 10°C
